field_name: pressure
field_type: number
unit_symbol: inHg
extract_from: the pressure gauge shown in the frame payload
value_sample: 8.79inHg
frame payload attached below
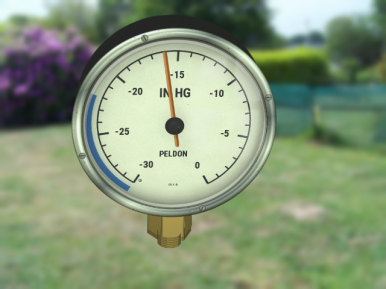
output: -16inHg
